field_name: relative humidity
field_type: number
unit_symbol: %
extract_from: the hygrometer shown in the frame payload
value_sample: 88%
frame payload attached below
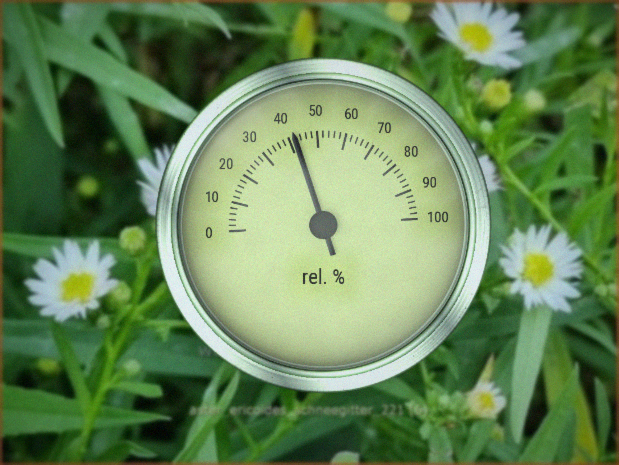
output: 42%
